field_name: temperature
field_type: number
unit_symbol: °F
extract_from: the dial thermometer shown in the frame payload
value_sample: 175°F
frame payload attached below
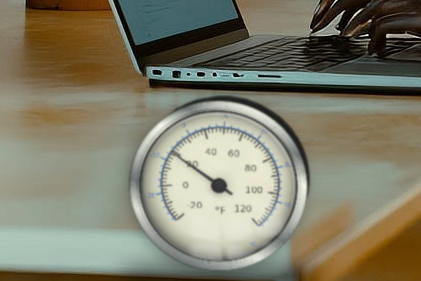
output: 20°F
